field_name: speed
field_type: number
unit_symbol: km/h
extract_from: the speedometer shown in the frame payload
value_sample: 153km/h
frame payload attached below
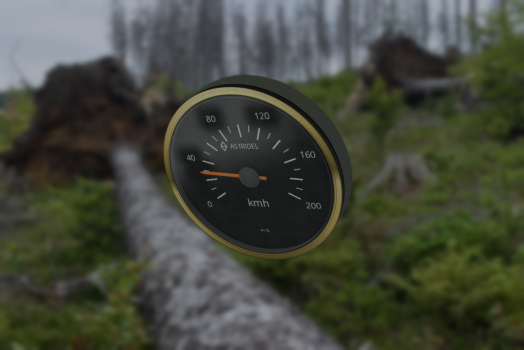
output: 30km/h
